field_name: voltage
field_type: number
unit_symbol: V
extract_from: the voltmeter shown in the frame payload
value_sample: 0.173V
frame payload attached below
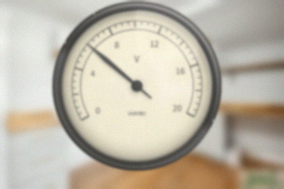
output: 6V
